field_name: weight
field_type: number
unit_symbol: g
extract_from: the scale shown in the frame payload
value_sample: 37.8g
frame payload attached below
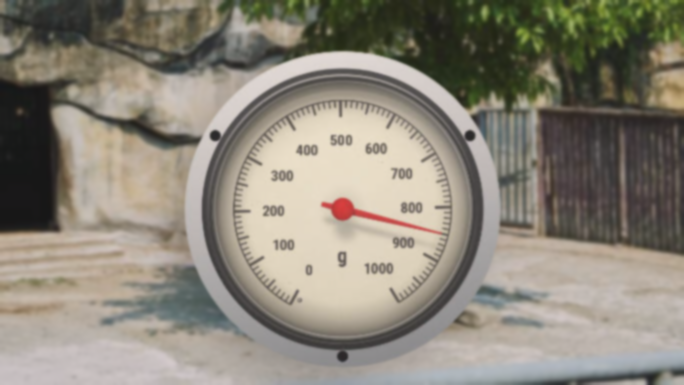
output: 850g
